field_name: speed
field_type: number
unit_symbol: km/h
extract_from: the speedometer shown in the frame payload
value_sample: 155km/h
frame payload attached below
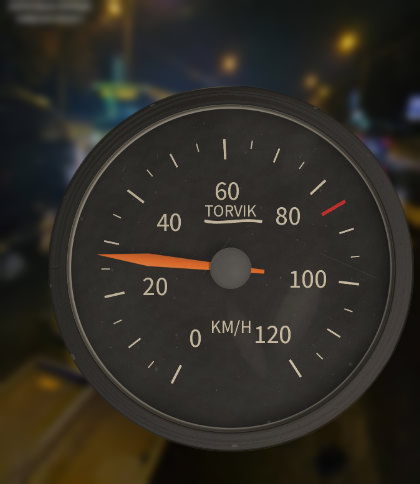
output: 27.5km/h
